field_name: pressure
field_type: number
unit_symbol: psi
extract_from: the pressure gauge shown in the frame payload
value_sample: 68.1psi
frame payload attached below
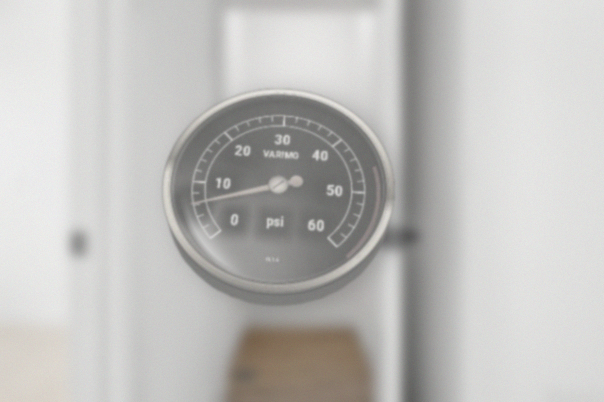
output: 6psi
